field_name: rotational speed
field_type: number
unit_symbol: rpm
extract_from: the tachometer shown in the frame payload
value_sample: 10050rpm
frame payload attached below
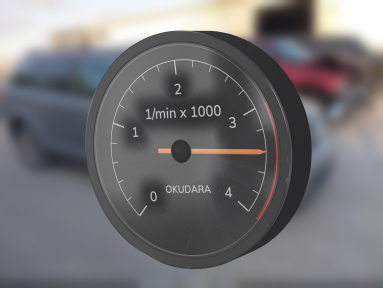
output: 3400rpm
